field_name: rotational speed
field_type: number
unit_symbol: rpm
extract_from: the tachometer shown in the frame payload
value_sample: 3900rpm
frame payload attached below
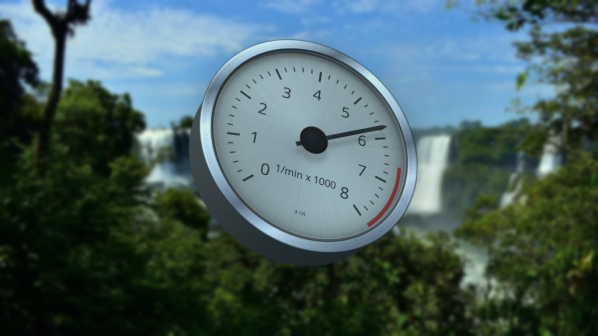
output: 5800rpm
